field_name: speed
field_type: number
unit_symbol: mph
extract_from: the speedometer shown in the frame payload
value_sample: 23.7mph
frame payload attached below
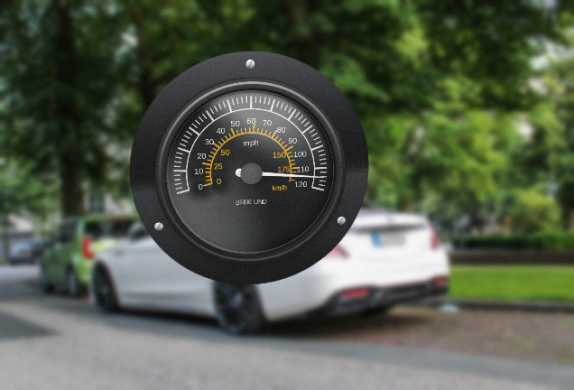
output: 114mph
